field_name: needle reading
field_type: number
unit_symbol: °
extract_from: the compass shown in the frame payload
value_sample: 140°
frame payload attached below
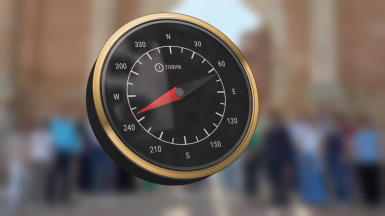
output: 247.5°
